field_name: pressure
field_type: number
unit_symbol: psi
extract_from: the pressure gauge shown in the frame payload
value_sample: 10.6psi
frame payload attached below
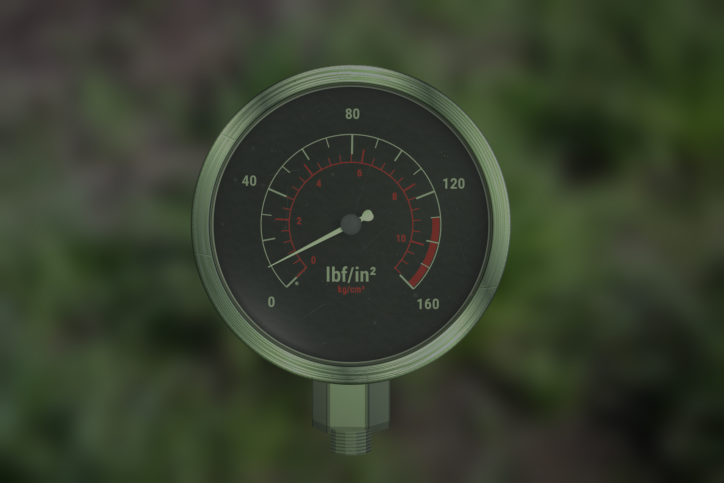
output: 10psi
